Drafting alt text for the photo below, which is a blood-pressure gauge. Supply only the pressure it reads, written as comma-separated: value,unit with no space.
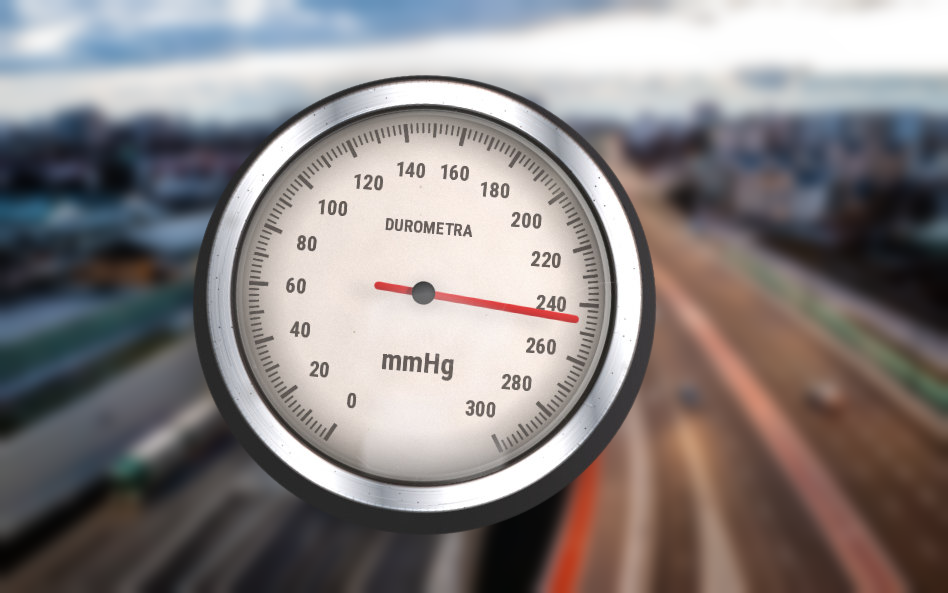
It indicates 246,mmHg
